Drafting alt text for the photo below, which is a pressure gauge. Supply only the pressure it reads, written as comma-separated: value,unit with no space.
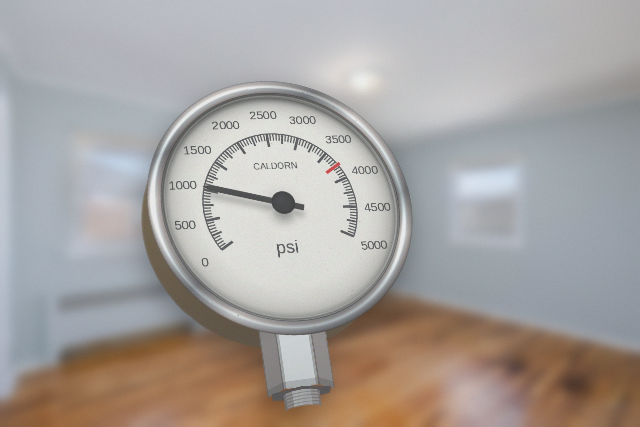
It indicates 1000,psi
